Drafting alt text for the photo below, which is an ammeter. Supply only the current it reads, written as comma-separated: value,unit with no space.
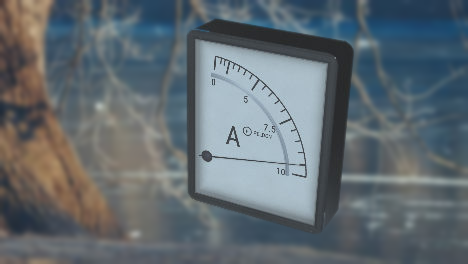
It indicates 9.5,A
